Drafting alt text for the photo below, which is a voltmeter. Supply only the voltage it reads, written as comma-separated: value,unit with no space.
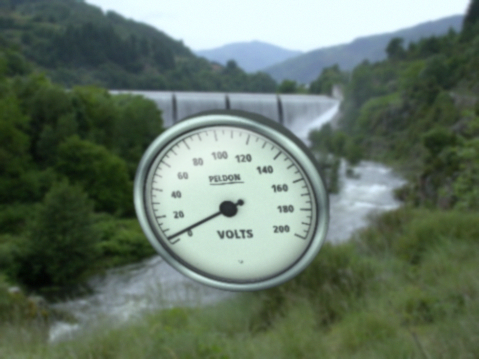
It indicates 5,V
